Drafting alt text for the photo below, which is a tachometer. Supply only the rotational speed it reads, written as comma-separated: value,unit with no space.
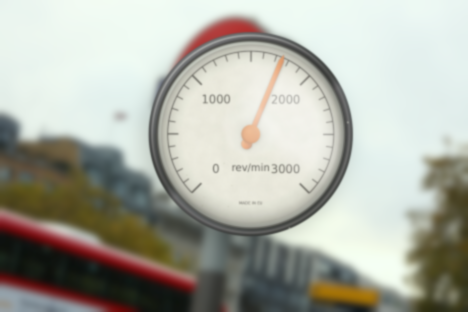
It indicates 1750,rpm
